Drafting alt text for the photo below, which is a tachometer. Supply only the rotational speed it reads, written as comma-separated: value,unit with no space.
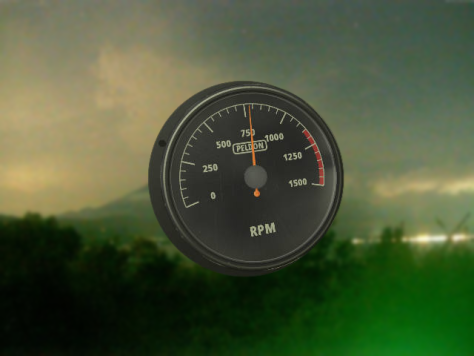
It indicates 775,rpm
